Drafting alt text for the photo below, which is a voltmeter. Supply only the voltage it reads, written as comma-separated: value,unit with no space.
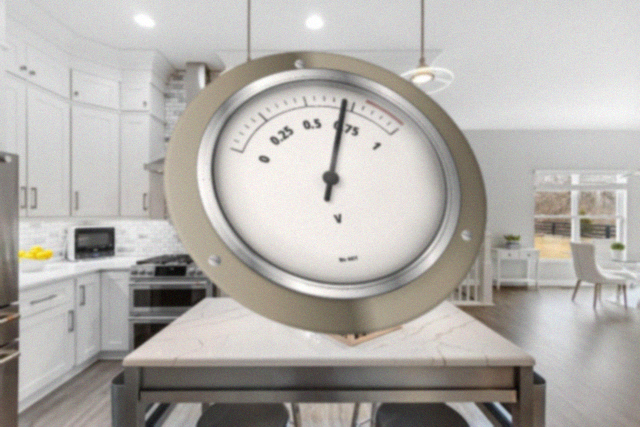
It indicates 0.7,V
